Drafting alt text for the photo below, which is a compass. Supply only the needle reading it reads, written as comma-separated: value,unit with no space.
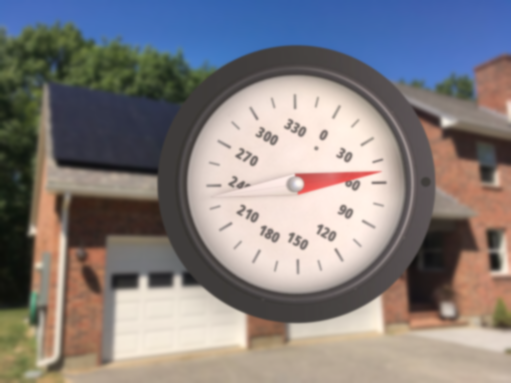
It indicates 52.5,°
